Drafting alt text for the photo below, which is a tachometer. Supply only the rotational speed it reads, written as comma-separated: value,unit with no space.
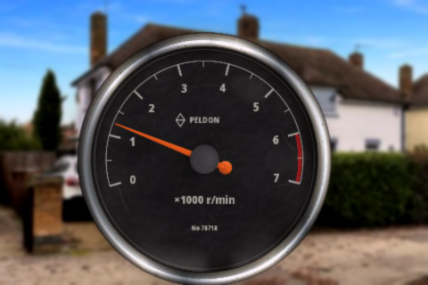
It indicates 1250,rpm
